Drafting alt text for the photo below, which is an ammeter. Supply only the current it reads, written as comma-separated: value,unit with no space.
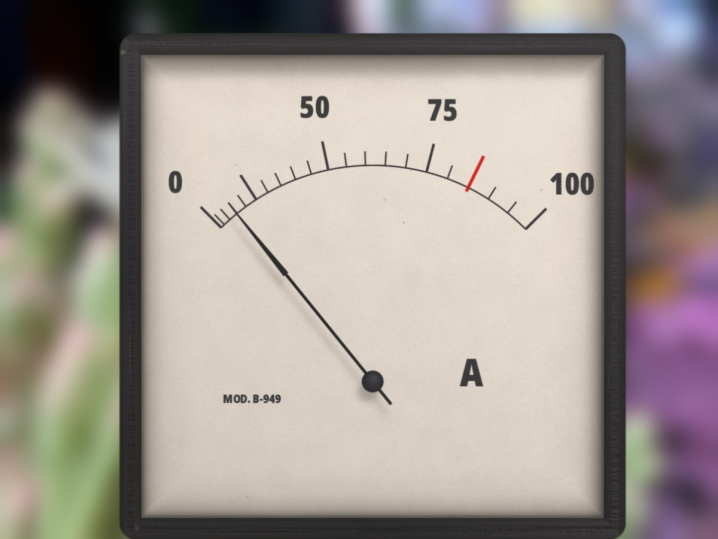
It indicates 15,A
